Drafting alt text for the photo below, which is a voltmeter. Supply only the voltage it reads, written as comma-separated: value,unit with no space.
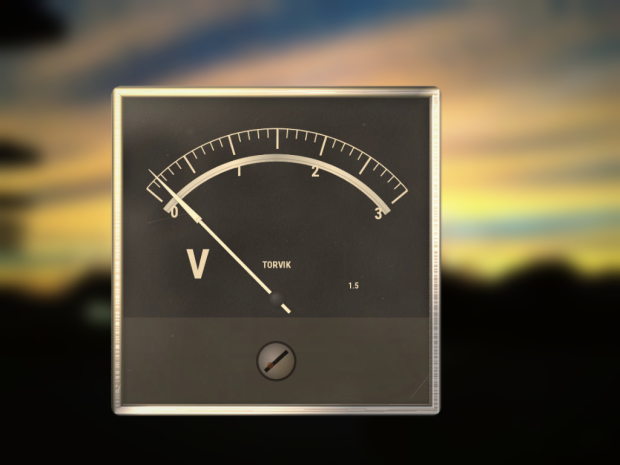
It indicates 0.15,V
